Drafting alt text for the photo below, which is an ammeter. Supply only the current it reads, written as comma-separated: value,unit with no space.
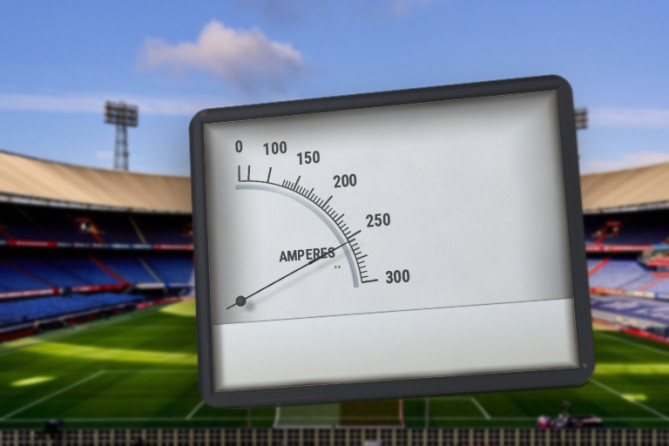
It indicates 255,A
